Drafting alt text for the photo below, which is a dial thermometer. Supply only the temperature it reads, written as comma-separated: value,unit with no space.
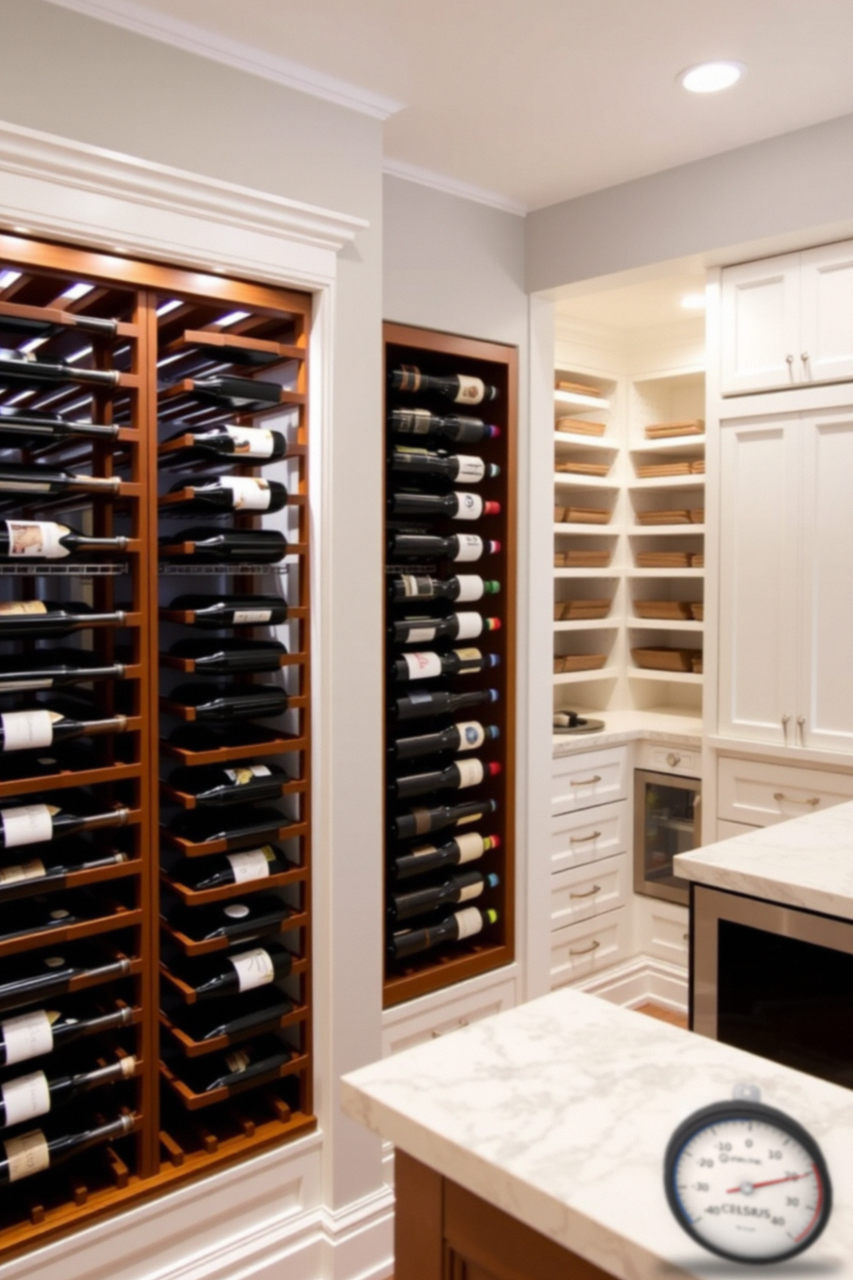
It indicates 20,°C
